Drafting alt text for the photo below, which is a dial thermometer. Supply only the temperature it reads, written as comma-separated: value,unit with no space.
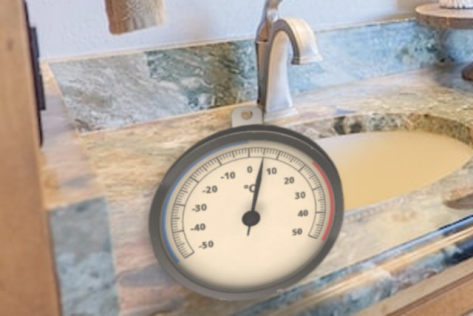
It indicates 5,°C
